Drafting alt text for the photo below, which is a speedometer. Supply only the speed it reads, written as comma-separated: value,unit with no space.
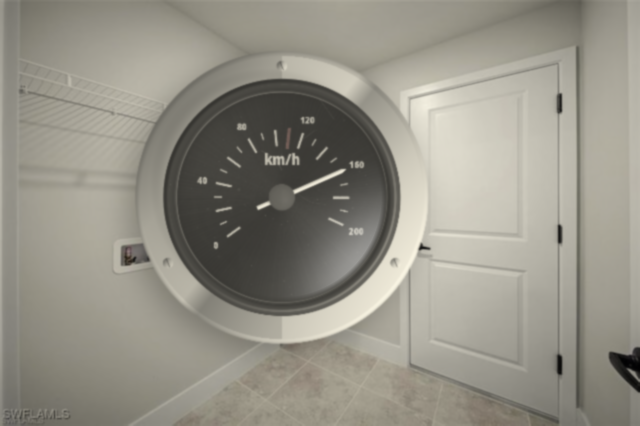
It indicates 160,km/h
